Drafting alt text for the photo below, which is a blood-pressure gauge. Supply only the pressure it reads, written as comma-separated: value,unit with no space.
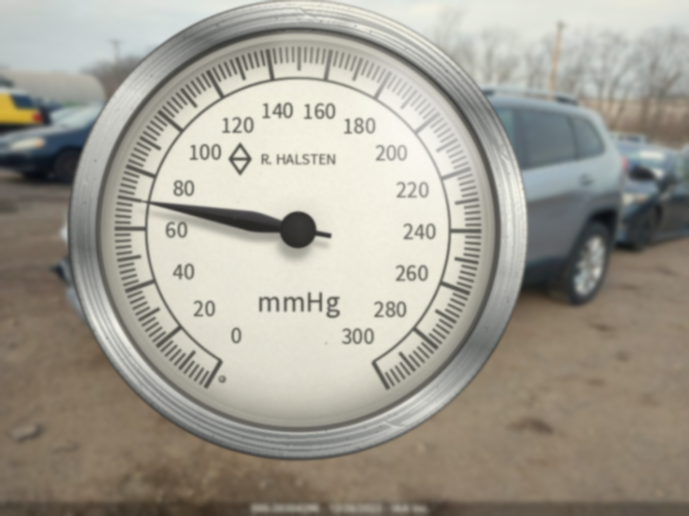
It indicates 70,mmHg
